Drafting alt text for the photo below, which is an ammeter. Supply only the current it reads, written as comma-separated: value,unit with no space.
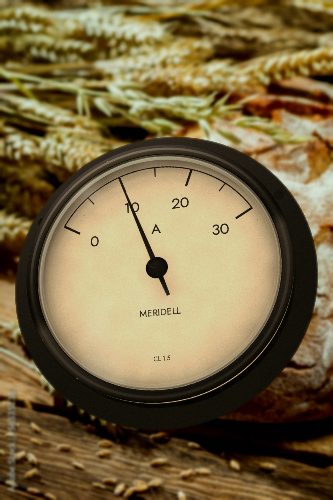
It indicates 10,A
